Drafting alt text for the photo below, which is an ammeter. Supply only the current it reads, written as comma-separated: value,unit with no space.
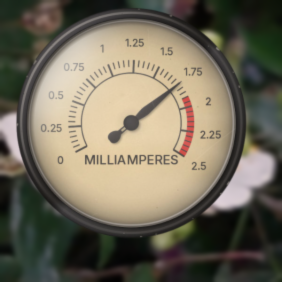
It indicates 1.75,mA
